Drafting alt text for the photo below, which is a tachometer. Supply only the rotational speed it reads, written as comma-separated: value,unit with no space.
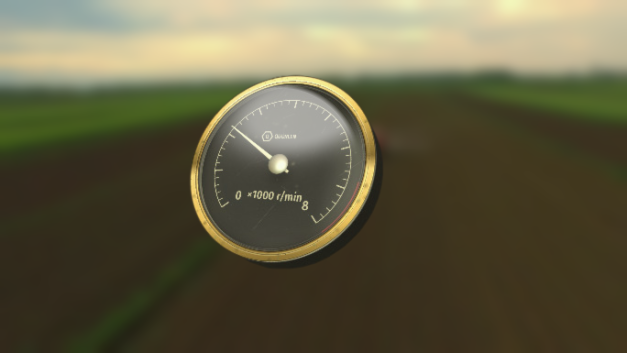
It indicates 2200,rpm
